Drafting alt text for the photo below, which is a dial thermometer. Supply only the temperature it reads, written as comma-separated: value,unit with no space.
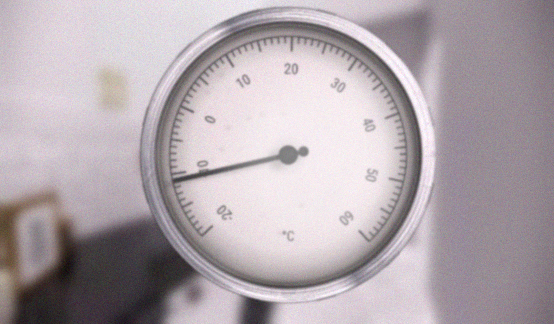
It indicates -11,°C
